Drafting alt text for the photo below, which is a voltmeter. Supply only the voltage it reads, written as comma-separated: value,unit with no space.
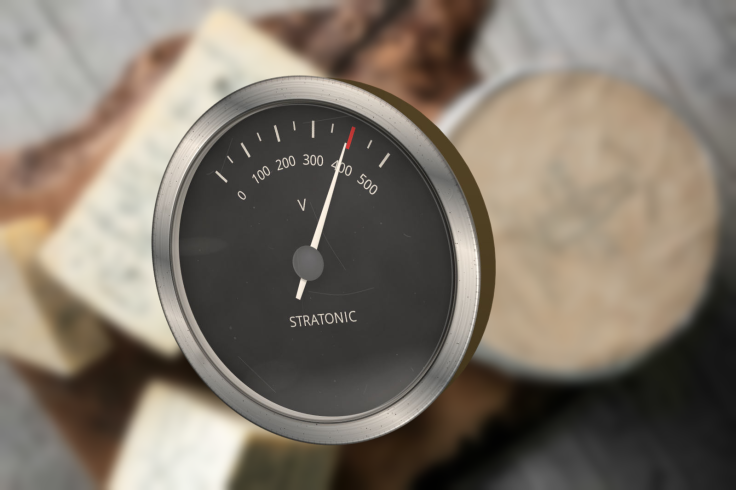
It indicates 400,V
